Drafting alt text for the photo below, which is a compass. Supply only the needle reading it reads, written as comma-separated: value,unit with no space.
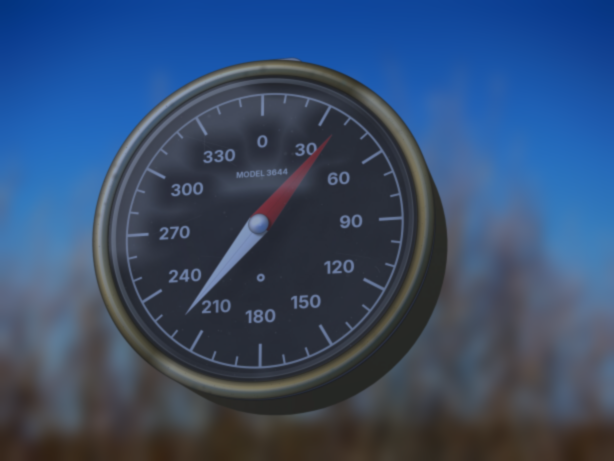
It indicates 40,°
